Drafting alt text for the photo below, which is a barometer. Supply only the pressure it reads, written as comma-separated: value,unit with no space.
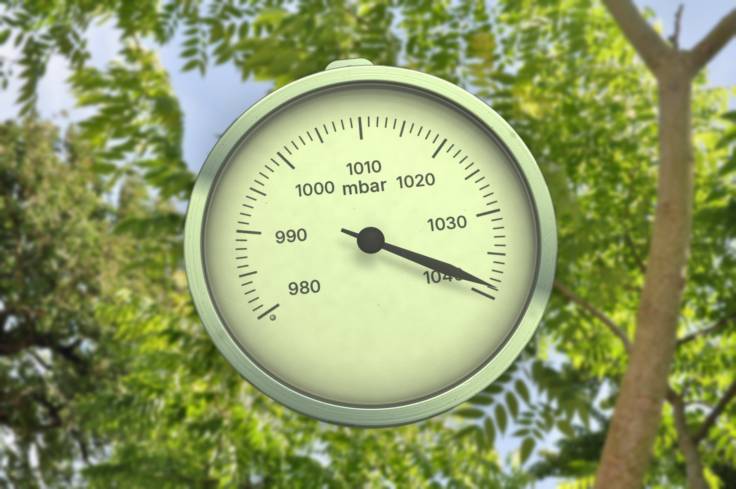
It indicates 1039,mbar
